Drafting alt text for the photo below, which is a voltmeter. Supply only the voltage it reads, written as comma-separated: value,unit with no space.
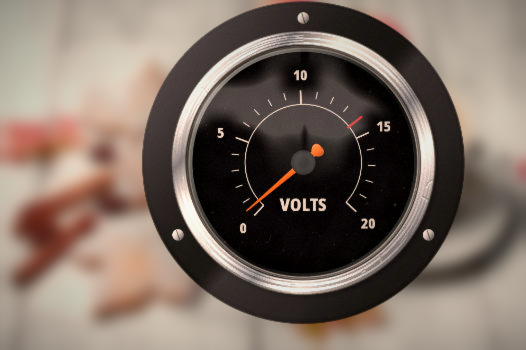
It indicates 0.5,V
